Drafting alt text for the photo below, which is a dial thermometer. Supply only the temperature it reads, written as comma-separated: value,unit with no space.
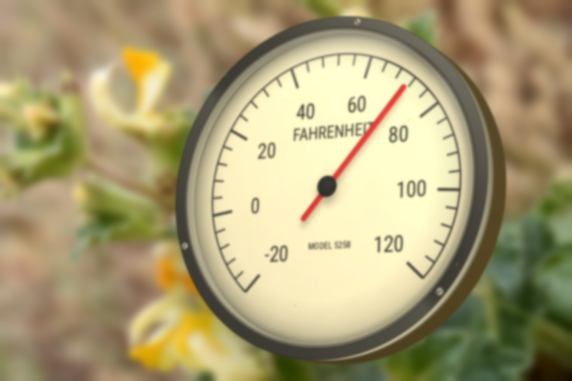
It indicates 72,°F
